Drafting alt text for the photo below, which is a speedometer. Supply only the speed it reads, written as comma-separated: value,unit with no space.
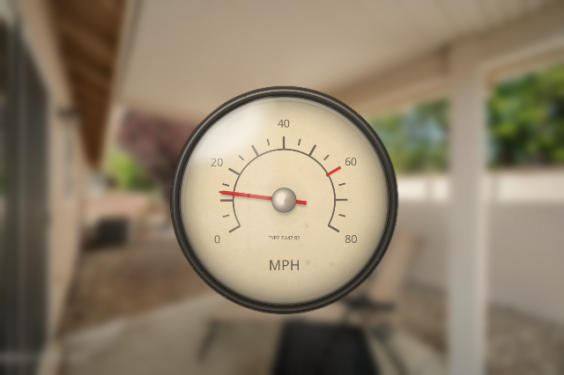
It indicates 12.5,mph
